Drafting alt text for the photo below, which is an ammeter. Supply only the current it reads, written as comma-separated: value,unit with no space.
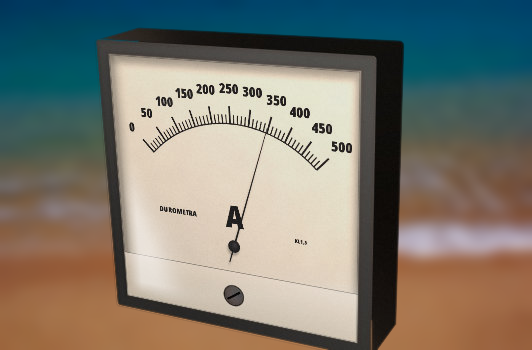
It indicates 350,A
